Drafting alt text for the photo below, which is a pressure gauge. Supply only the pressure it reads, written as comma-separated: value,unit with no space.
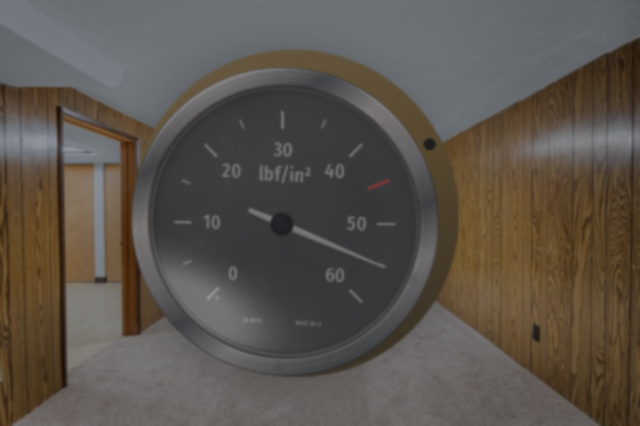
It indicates 55,psi
